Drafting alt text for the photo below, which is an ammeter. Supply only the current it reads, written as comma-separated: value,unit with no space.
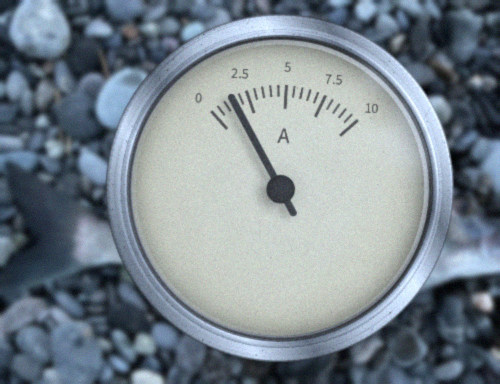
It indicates 1.5,A
